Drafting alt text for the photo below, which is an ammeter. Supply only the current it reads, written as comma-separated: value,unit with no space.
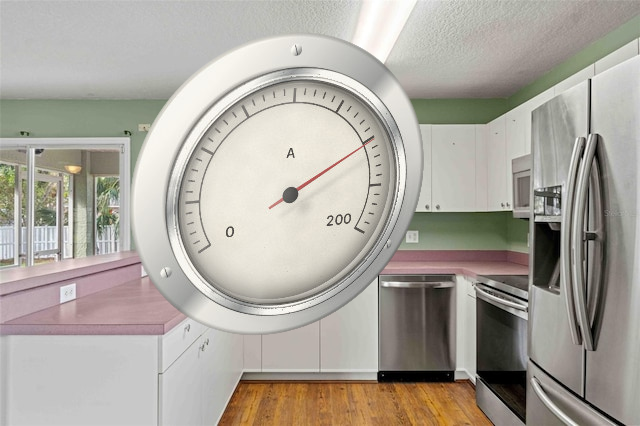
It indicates 150,A
